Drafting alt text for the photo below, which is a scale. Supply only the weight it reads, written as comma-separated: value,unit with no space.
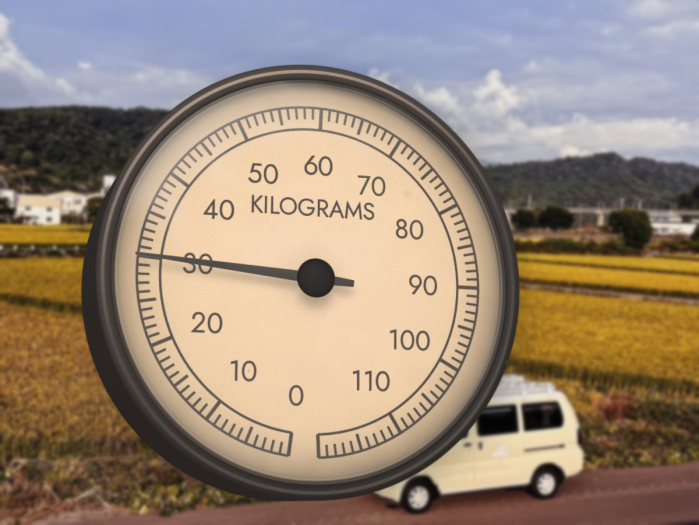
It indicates 30,kg
